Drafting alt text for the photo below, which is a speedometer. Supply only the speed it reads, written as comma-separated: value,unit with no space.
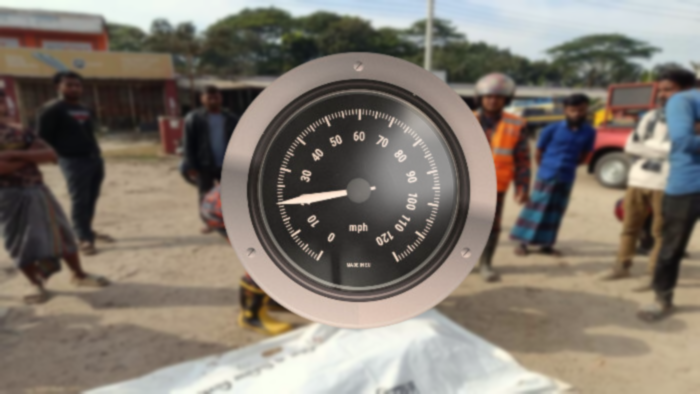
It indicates 20,mph
